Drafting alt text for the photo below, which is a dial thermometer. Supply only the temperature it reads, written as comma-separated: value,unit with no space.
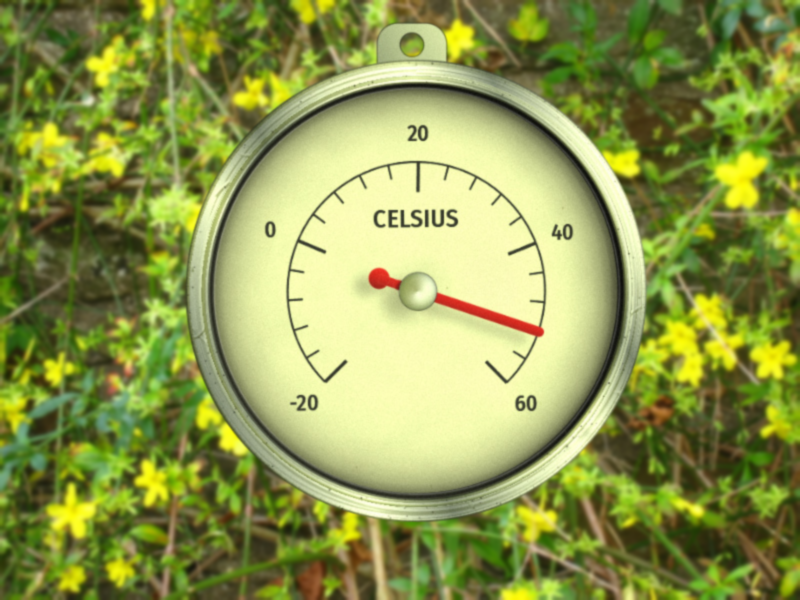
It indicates 52,°C
